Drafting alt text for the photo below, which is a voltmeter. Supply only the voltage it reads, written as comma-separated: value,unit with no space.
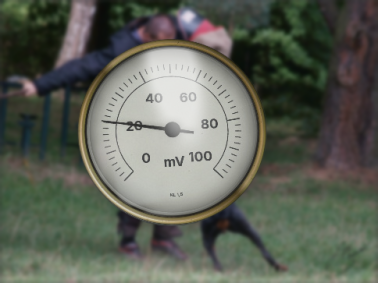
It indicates 20,mV
